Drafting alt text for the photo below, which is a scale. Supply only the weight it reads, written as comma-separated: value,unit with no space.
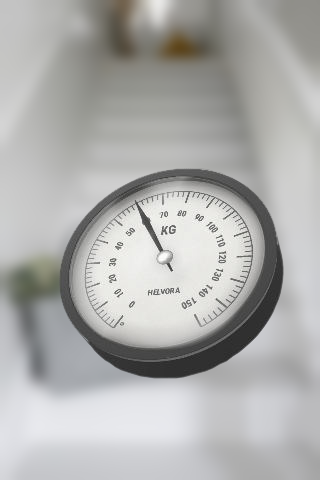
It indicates 60,kg
